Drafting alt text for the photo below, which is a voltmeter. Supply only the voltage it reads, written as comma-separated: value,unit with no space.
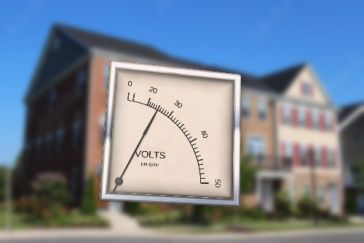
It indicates 25,V
